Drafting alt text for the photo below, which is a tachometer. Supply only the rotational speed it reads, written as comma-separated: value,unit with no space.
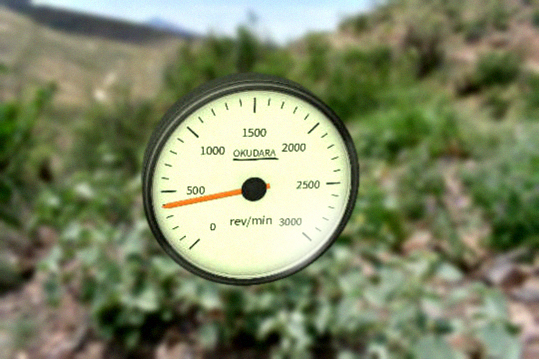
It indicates 400,rpm
